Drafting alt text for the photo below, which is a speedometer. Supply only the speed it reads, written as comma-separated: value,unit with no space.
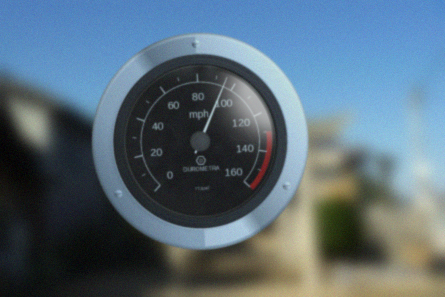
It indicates 95,mph
